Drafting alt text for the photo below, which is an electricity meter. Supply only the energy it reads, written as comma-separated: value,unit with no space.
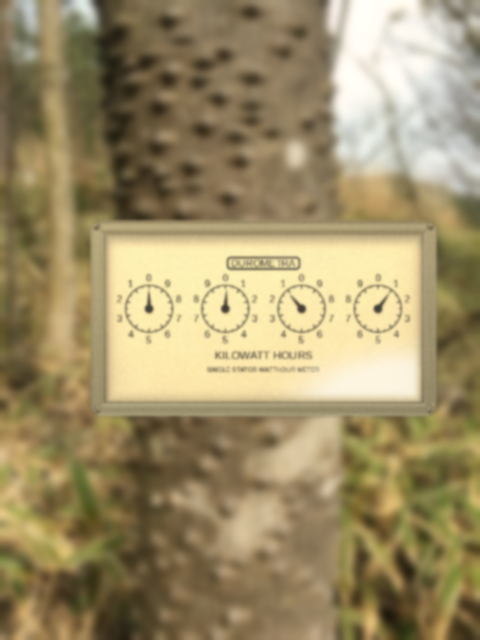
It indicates 11,kWh
